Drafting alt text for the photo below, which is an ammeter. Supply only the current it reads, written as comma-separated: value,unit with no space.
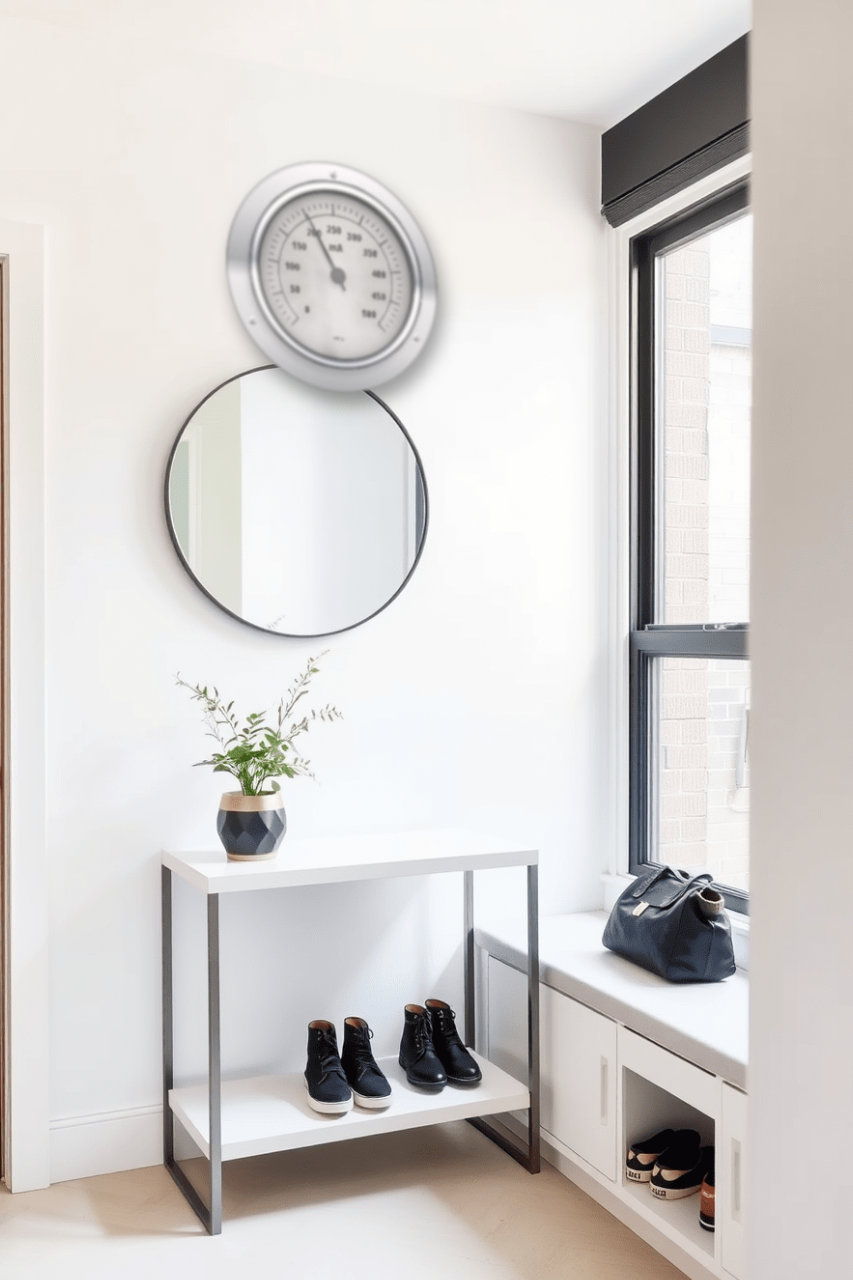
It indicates 200,mA
